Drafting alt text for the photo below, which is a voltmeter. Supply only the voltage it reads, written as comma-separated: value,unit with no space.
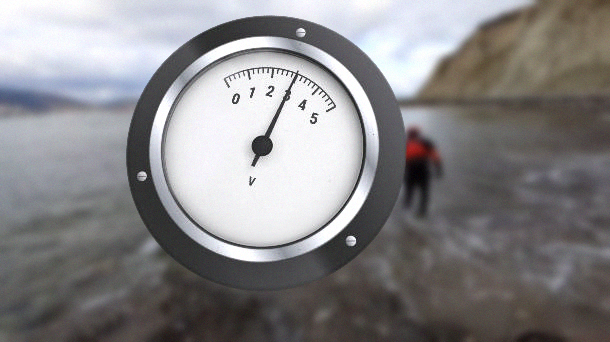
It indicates 3,V
